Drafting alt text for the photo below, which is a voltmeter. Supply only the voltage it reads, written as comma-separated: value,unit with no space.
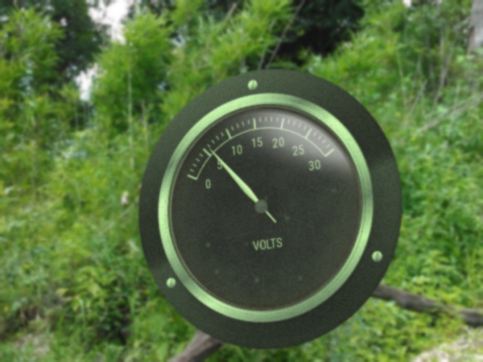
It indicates 6,V
